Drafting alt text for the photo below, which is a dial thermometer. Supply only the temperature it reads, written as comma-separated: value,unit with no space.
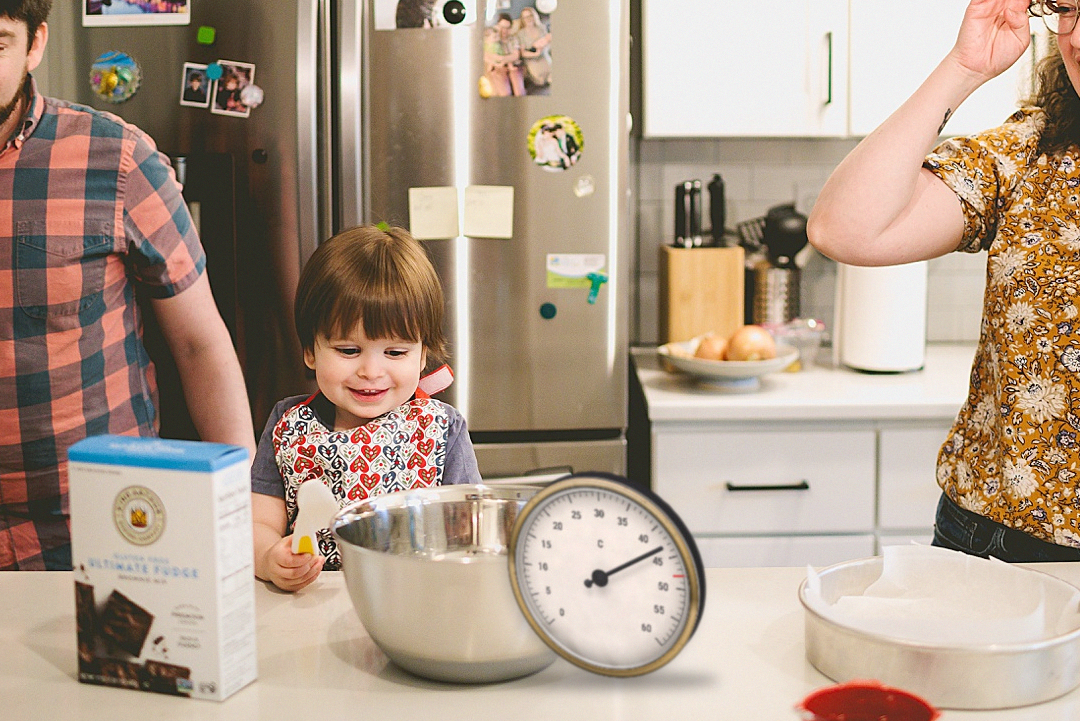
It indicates 43,°C
